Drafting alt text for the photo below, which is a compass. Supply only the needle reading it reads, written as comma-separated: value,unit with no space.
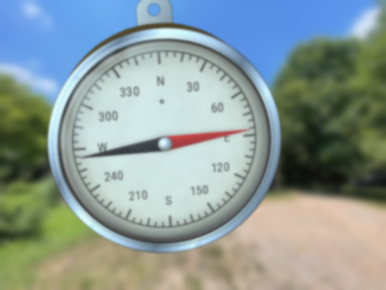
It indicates 85,°
